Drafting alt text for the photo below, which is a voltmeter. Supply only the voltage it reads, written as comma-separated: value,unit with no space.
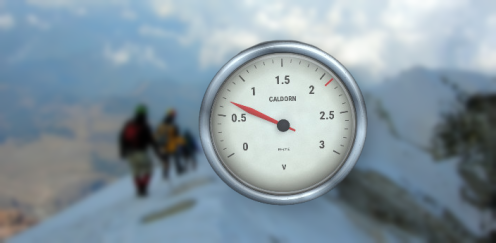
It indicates 0.7,V
